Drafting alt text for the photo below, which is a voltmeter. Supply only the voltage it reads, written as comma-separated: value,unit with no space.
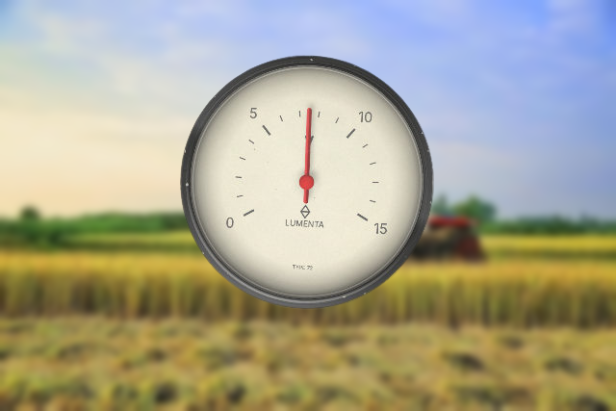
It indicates 7.5,V
